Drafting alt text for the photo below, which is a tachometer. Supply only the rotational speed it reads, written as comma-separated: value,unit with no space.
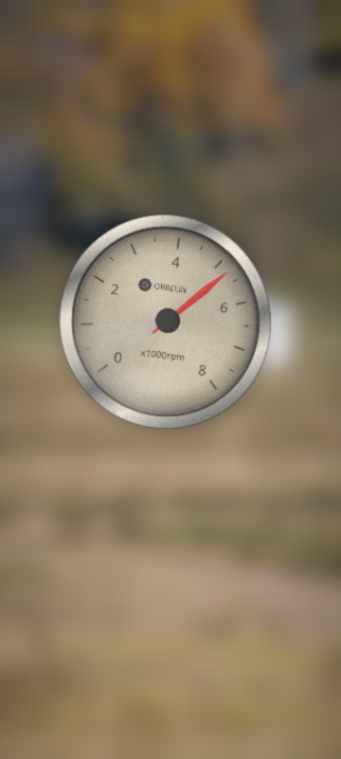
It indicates 5250,rpm
